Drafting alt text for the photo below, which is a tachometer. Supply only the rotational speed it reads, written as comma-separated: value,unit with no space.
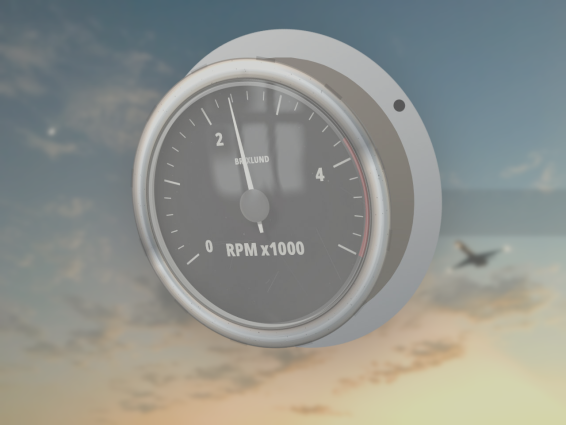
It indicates 2400,rpm
